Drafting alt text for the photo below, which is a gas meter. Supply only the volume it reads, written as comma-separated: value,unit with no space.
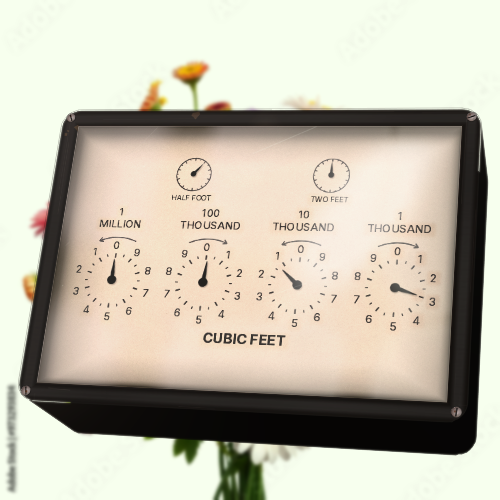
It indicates 1300,ft³
